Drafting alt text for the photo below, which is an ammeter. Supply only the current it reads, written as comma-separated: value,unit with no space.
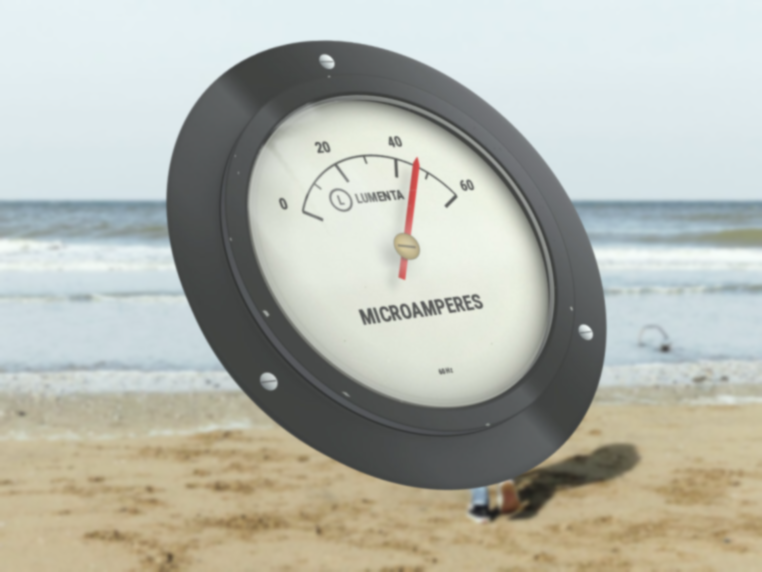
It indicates 45,µA
